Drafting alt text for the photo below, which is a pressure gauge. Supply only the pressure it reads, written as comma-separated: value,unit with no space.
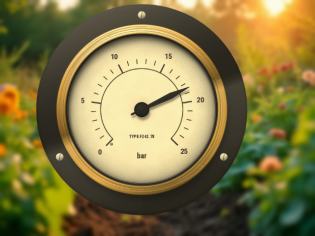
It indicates 18.5,bar
